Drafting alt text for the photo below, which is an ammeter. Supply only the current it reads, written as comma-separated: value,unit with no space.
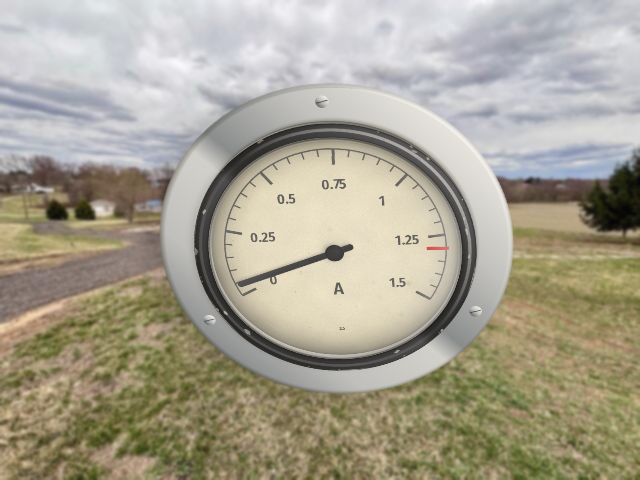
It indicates 0.05,A
